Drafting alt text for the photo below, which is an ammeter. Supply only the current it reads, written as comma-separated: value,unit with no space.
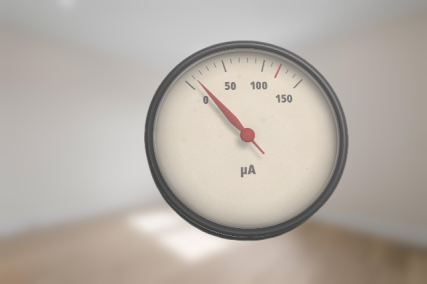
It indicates 10,µA
